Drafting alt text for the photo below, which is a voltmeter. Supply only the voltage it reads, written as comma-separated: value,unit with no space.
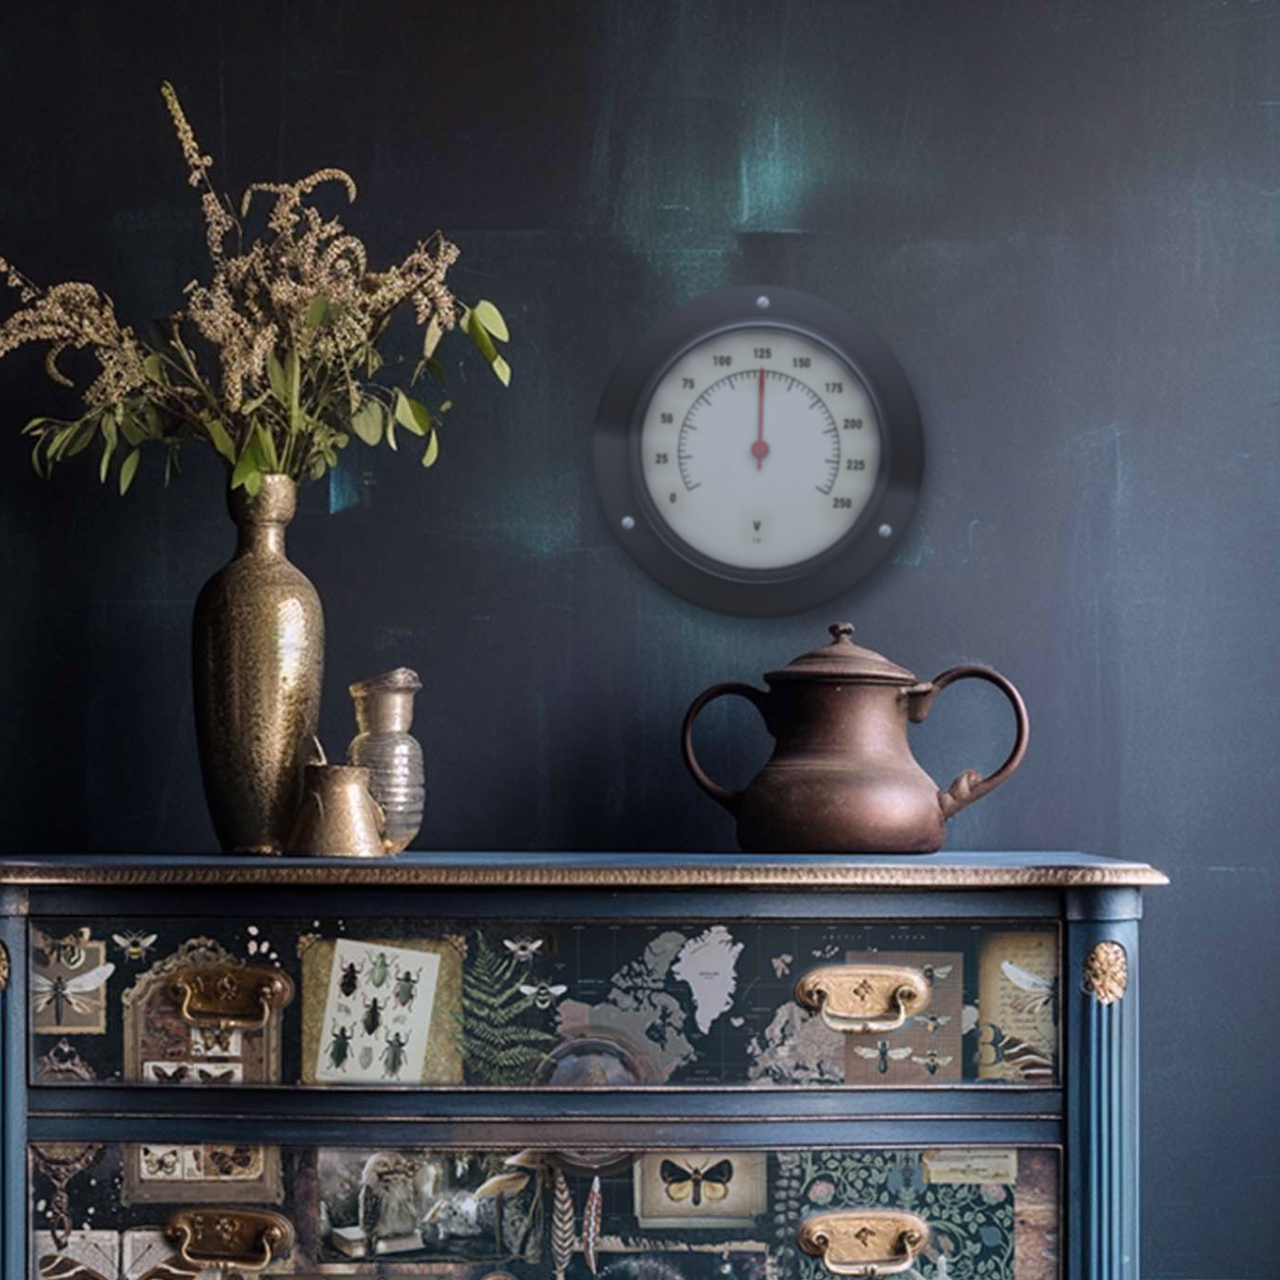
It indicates 125,V
